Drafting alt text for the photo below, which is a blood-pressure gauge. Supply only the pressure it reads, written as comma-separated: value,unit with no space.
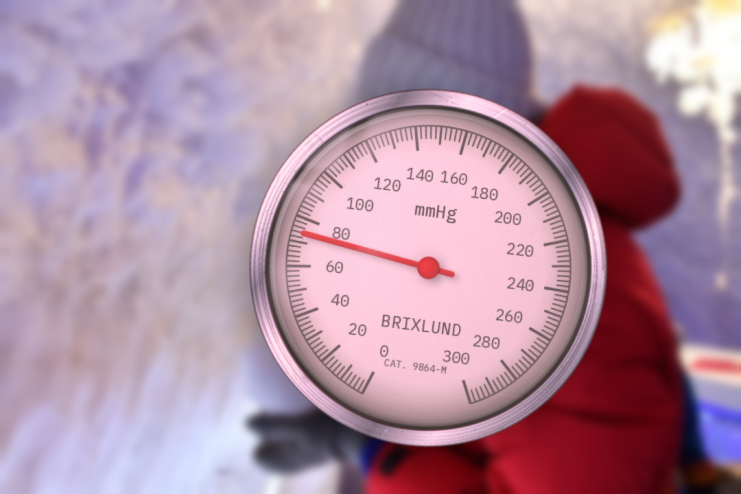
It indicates 74,mmHg
